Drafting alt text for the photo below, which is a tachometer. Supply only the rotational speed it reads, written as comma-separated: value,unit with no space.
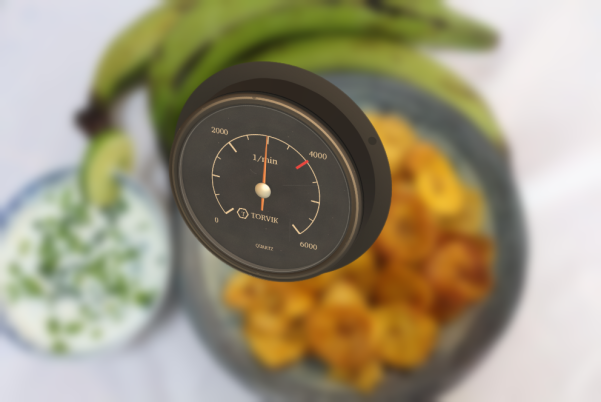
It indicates 3000,rpm
